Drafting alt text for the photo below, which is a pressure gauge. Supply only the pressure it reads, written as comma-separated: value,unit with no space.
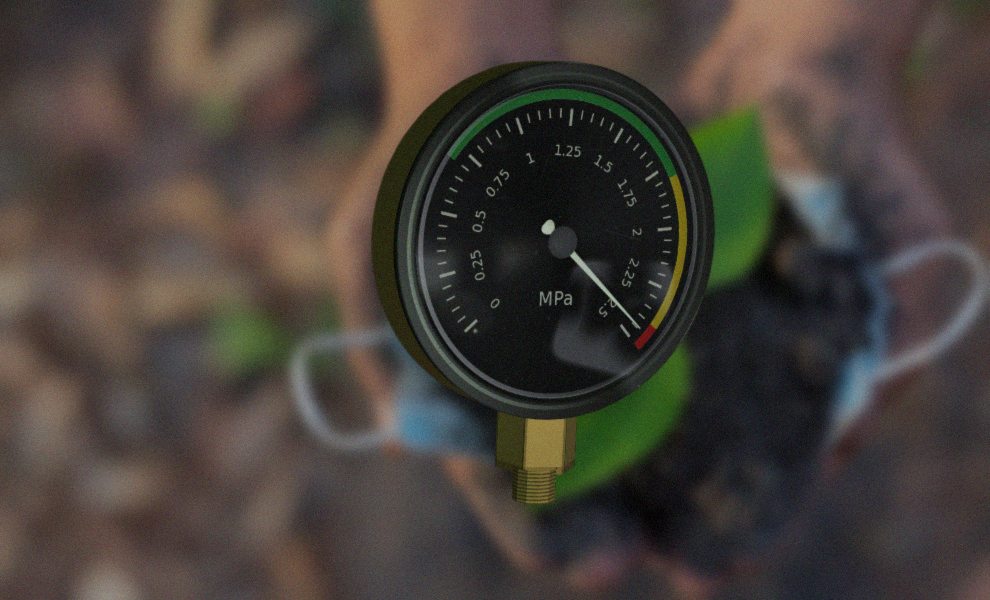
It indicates 2.45,MPa
